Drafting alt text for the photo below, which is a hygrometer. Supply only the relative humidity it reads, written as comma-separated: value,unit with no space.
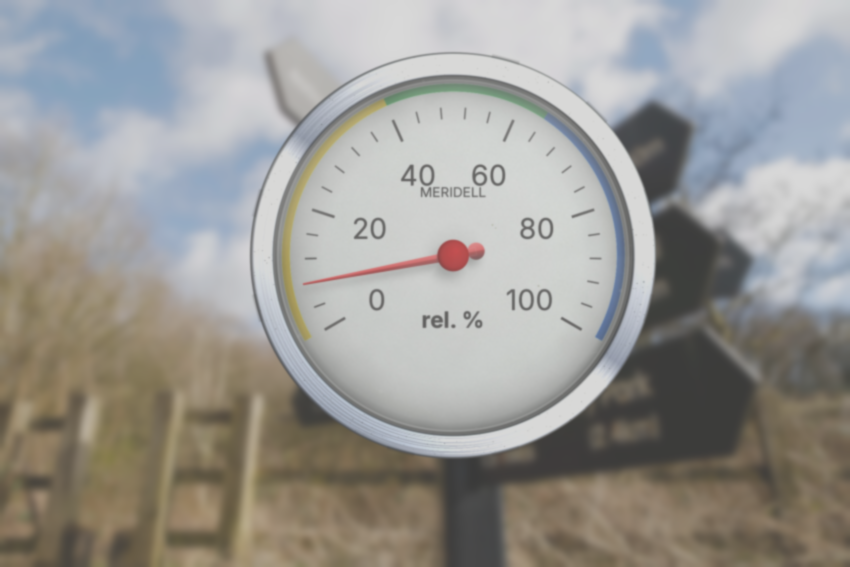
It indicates 8,%
